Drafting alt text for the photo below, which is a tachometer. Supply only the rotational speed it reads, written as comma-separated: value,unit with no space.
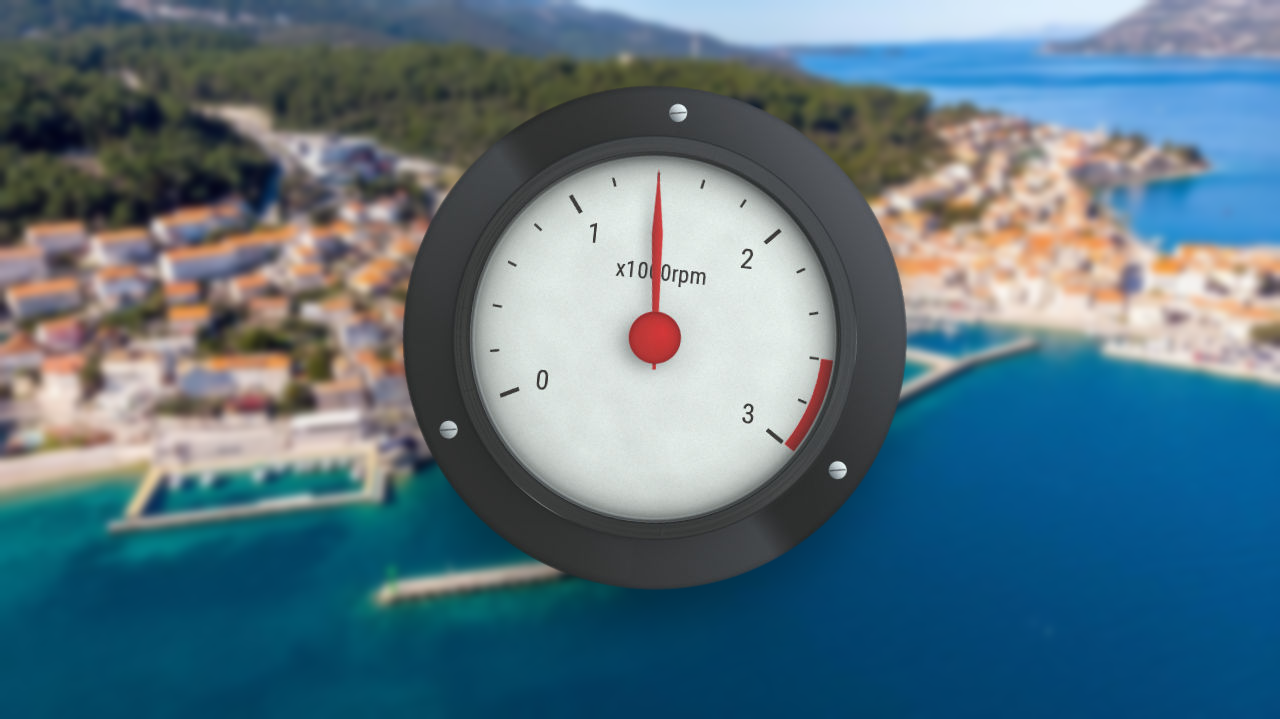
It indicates 1400,rpm
